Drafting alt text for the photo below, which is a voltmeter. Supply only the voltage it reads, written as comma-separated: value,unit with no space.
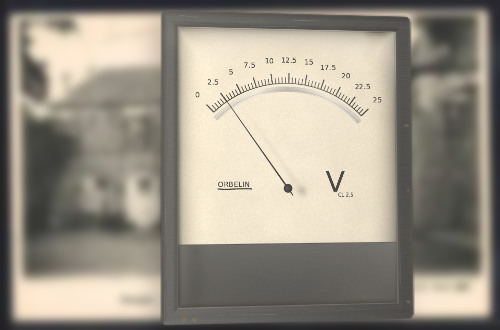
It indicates 2.5,V
